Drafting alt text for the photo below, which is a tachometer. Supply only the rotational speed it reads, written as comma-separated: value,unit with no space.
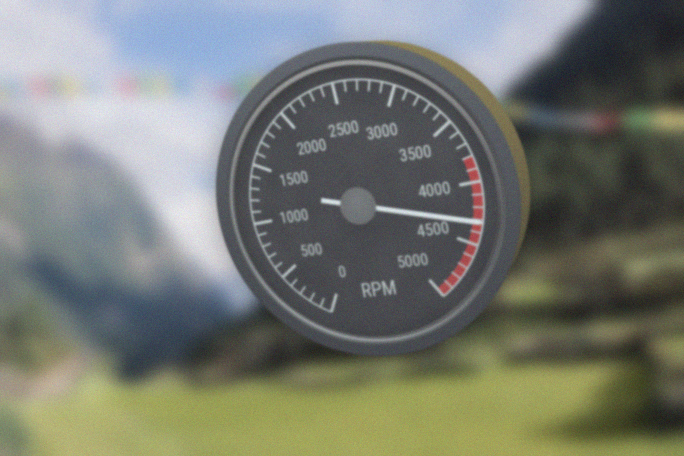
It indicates 4300,rpm
